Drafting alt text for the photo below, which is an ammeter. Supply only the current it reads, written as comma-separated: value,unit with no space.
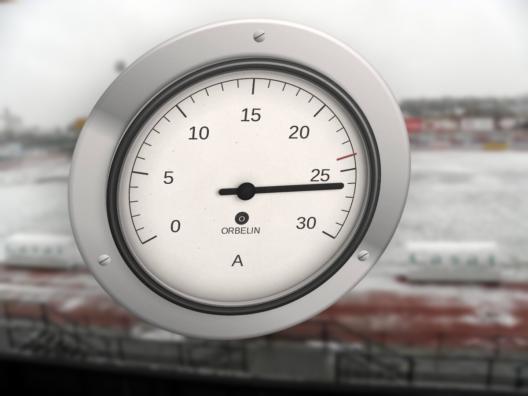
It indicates 26,A
